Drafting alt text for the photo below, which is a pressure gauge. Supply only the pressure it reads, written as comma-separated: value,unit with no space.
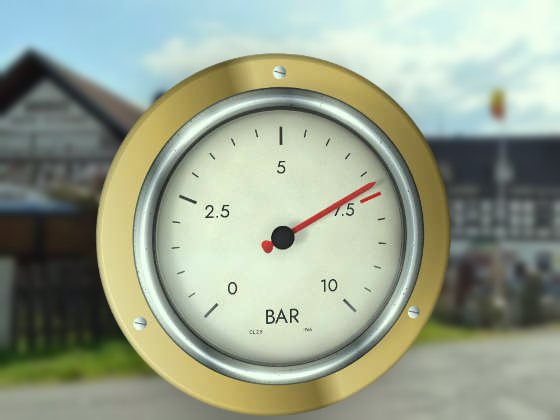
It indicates 7.25,bar
